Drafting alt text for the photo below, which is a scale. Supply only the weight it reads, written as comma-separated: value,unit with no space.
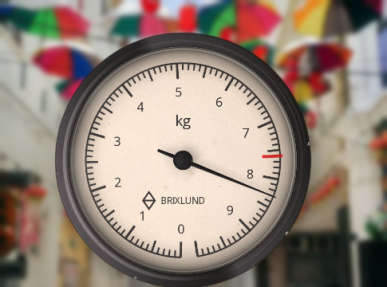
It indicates 8.3,kg
